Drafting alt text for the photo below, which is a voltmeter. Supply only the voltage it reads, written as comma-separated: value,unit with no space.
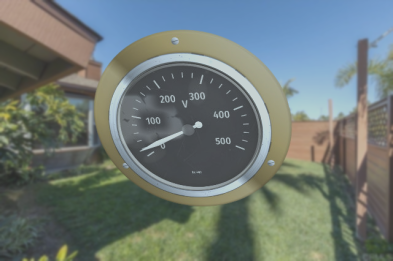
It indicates 20,V
